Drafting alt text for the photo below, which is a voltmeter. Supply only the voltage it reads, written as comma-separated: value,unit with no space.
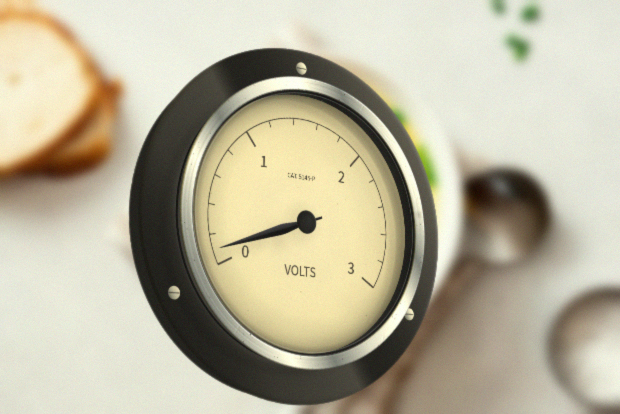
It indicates 0.1,V
